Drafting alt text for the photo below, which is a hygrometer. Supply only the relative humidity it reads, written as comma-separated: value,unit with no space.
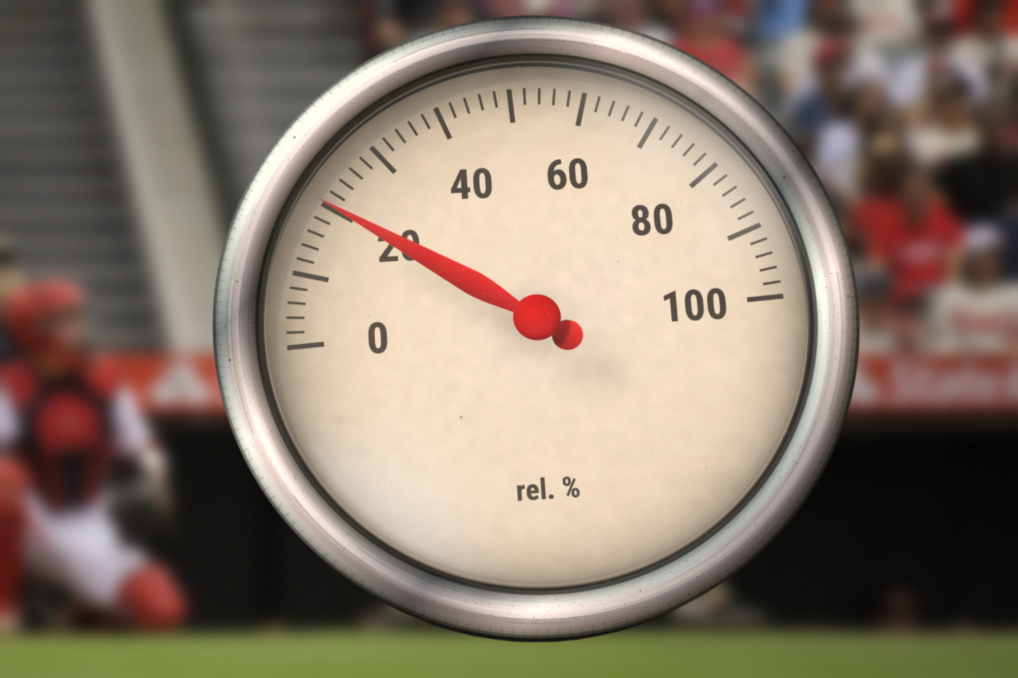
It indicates 20,%
